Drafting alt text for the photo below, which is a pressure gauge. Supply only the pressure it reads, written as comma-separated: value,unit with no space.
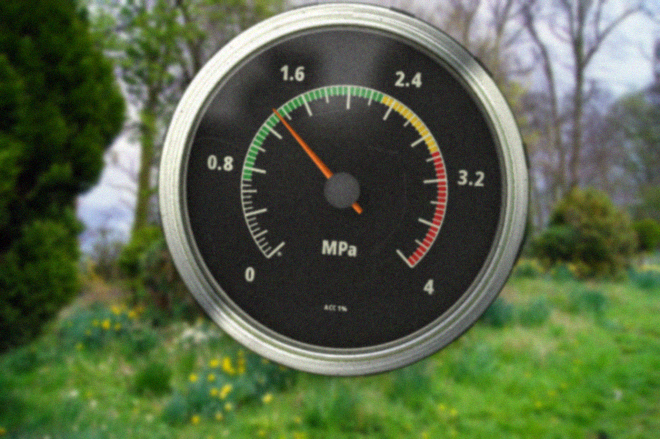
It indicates 1.35,MPa
